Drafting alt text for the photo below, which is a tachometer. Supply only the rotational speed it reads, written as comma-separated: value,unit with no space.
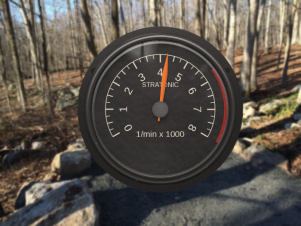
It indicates 4250,rpm
